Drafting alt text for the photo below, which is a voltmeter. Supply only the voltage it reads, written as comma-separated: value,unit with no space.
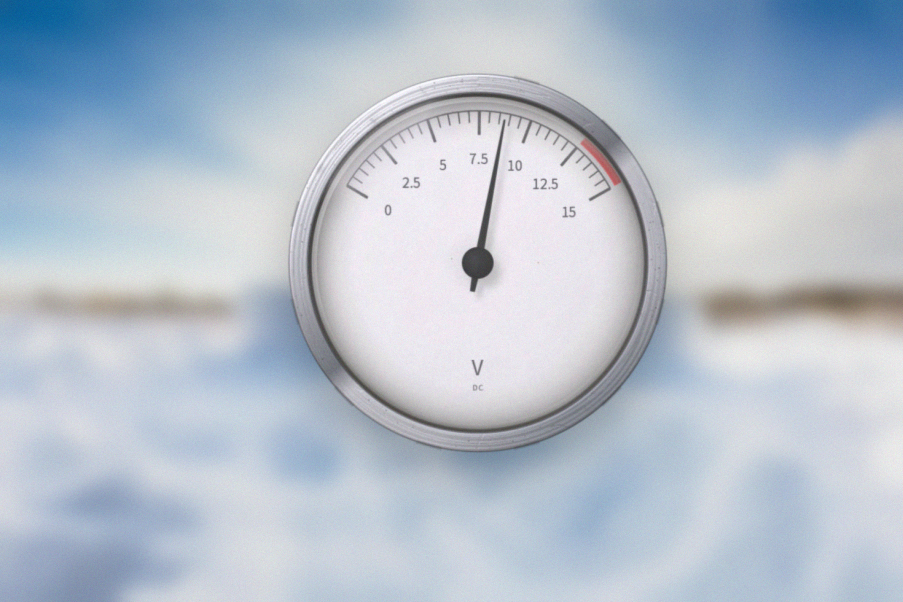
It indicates 8.75,V
